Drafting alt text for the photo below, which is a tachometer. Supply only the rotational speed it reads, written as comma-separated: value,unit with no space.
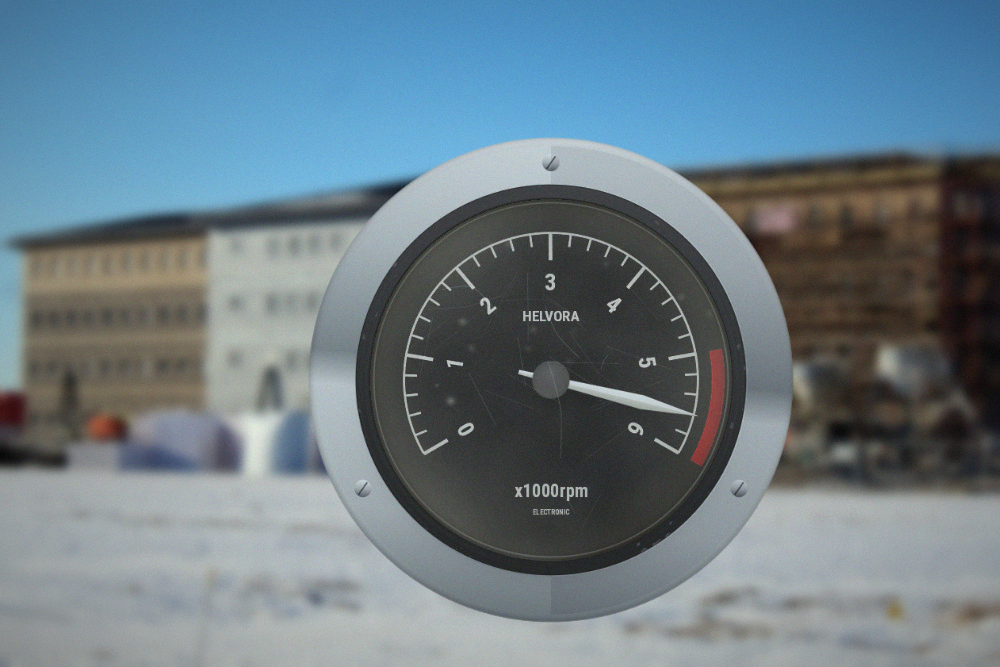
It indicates 5600,rpm
